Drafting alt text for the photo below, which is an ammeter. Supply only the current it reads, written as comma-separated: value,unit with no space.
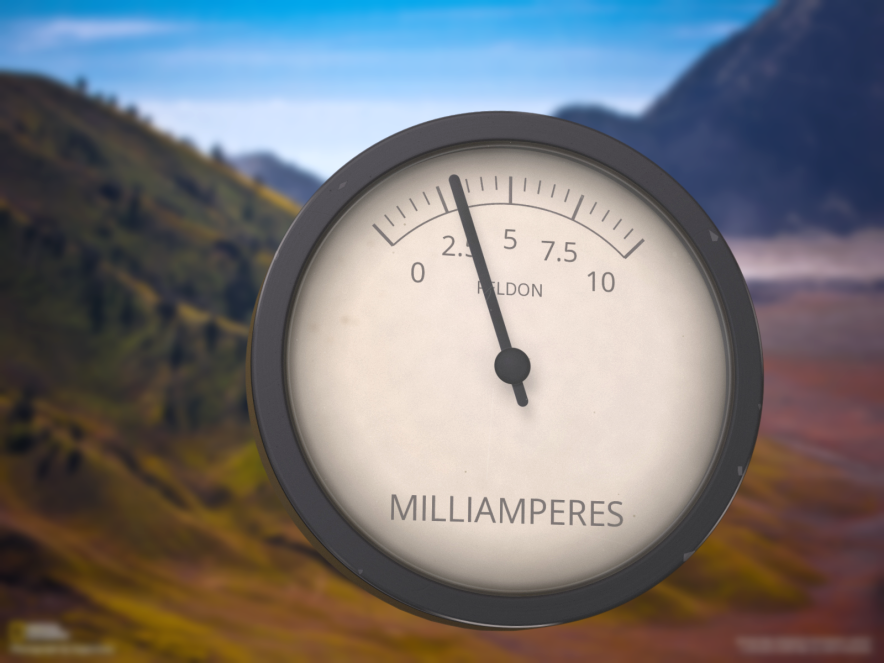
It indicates 3,mA
